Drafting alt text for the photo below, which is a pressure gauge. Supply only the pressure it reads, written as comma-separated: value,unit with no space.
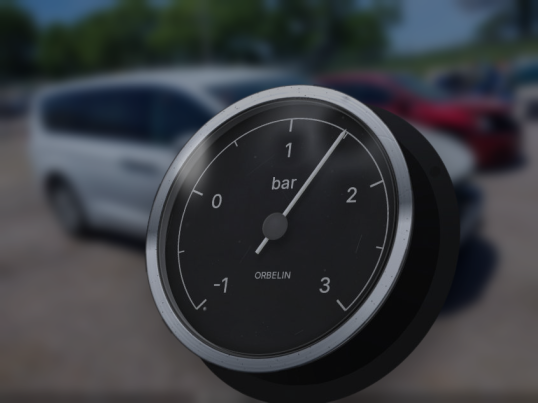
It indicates 1.5,bar
